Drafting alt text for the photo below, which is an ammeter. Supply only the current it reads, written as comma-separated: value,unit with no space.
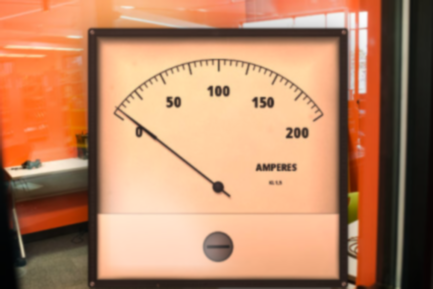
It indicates 5,A
